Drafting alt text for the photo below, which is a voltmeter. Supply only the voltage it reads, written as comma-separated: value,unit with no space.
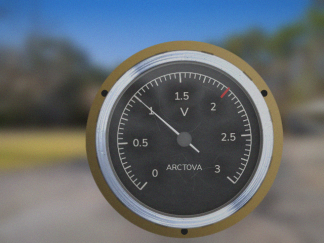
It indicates 1,V
